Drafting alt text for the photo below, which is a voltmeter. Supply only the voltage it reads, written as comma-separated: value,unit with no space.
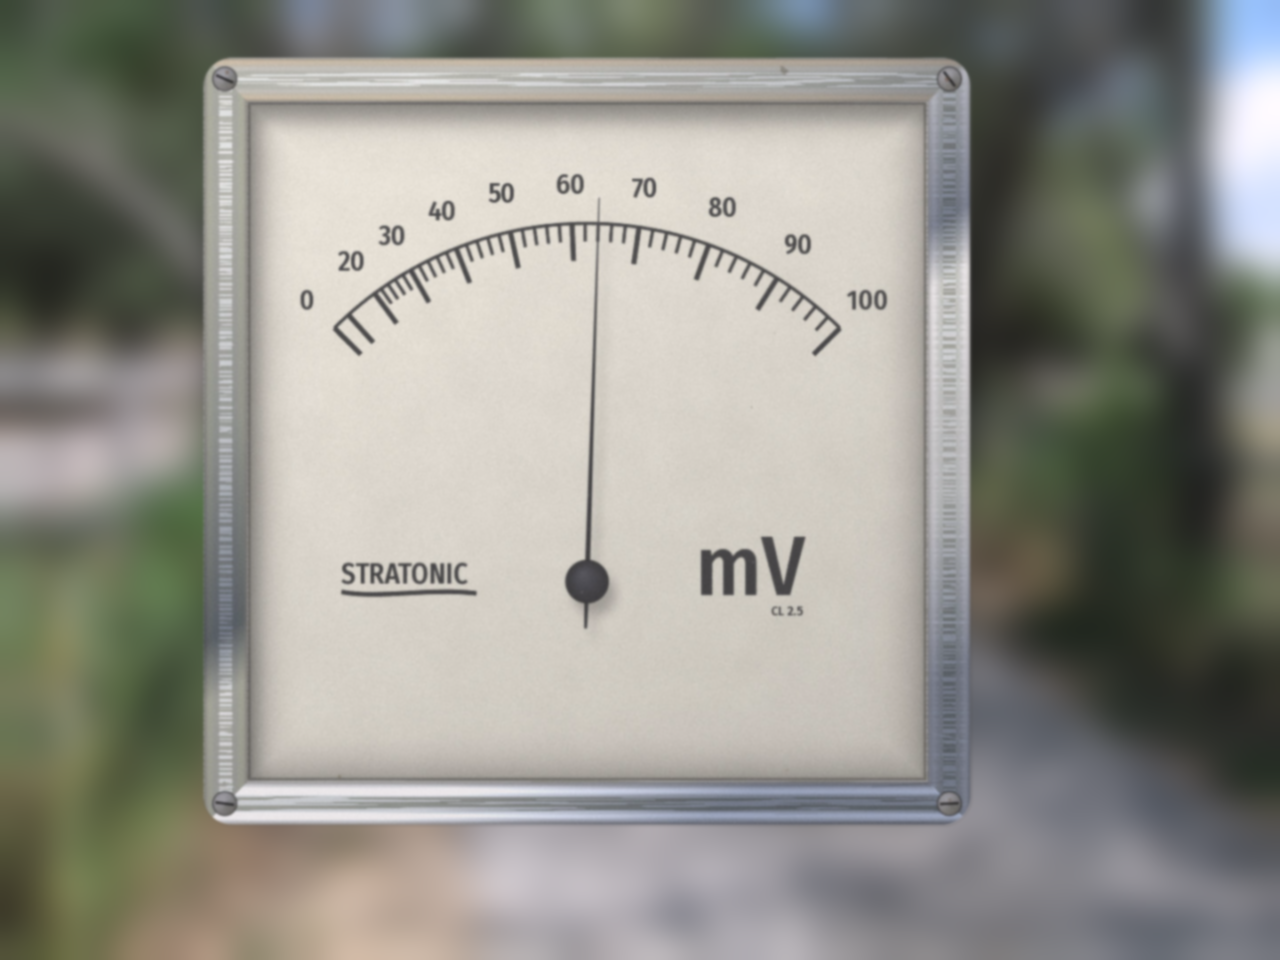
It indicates 64,mV
